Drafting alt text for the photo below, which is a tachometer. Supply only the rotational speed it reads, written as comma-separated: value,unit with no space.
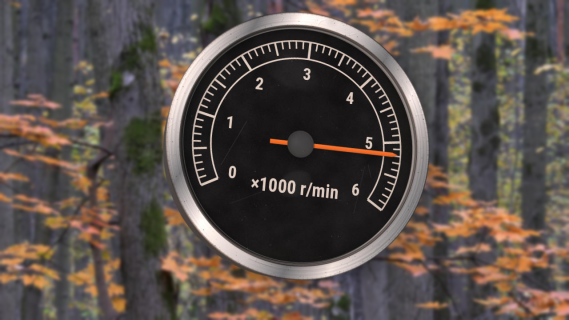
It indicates 5200,rpm
